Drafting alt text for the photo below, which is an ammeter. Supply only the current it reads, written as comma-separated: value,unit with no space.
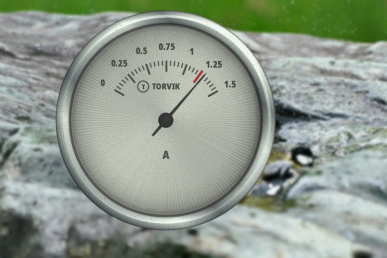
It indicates 1.25,A
